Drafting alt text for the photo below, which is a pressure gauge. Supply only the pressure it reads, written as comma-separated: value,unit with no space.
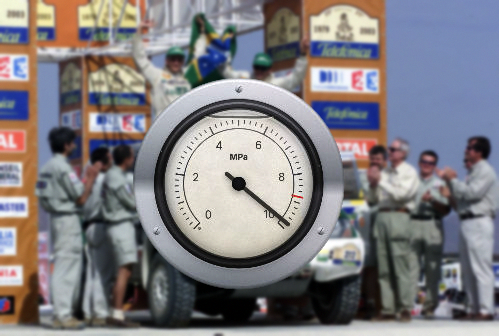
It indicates 9.8,MPa
